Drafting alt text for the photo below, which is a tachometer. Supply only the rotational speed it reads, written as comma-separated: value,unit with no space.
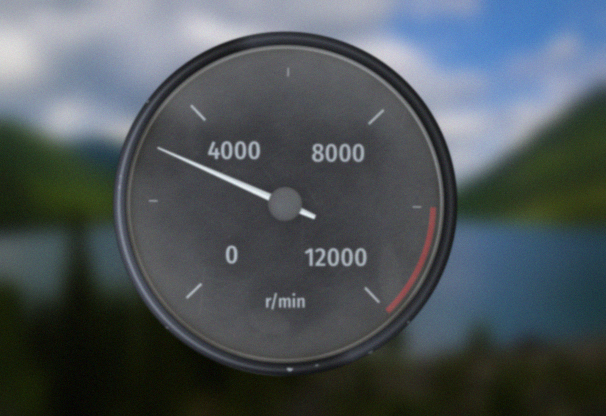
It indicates 3000,rpm
